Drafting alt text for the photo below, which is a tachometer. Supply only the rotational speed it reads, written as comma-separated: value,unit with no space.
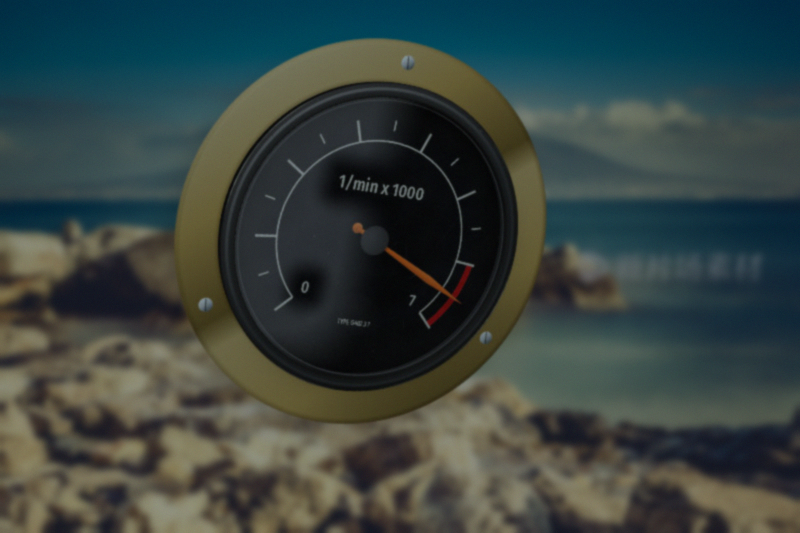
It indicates 6500,rpm
